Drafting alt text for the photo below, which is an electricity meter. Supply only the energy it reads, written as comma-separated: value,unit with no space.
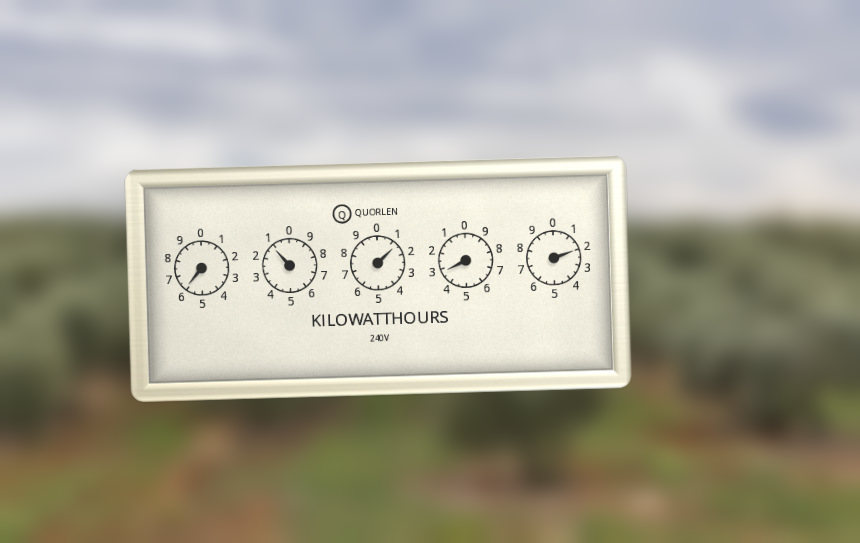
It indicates 61132,kWh
